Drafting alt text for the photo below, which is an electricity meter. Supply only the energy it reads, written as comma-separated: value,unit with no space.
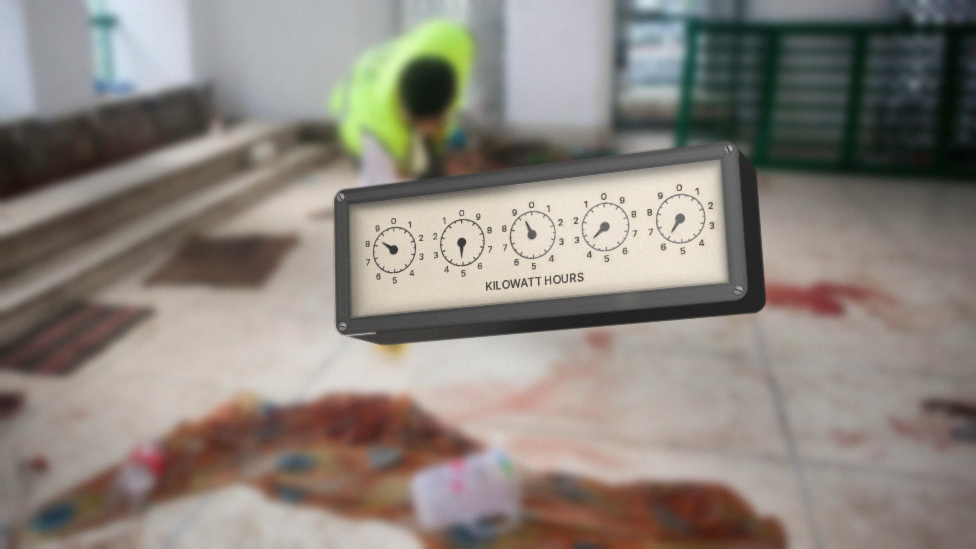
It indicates 84936,kWh
